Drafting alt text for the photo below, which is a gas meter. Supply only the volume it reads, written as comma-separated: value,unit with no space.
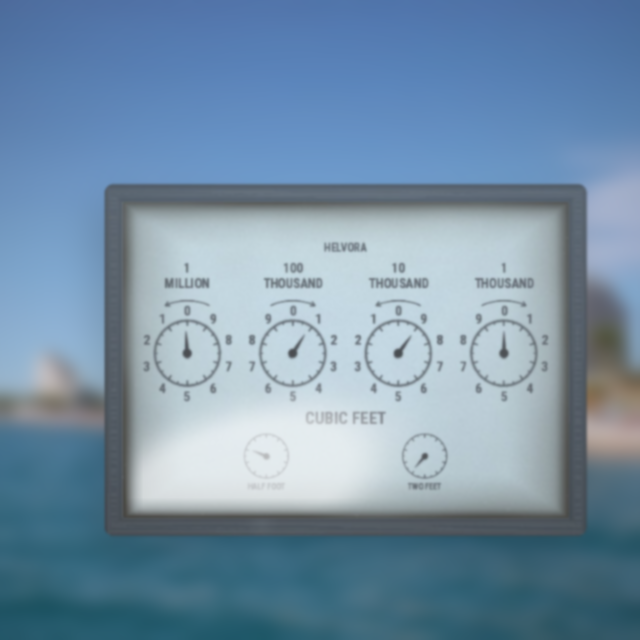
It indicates 9000,ft³
